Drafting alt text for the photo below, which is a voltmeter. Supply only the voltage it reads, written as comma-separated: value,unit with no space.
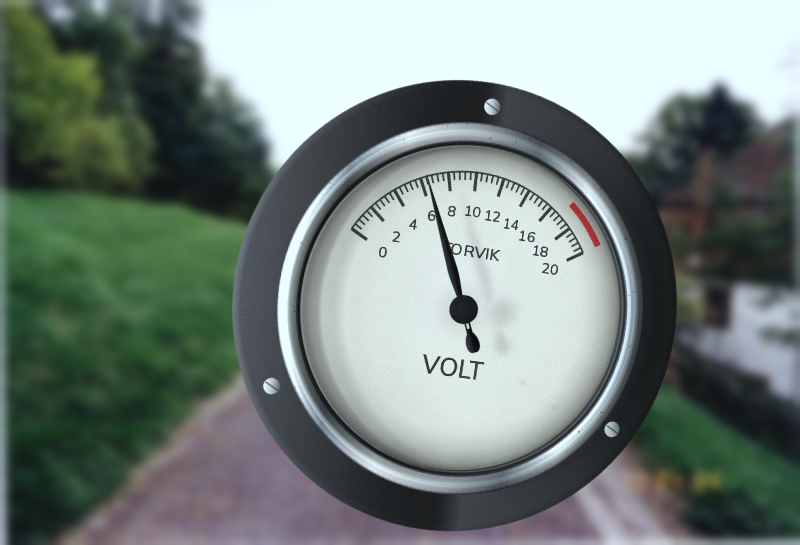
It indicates 6.4,V
